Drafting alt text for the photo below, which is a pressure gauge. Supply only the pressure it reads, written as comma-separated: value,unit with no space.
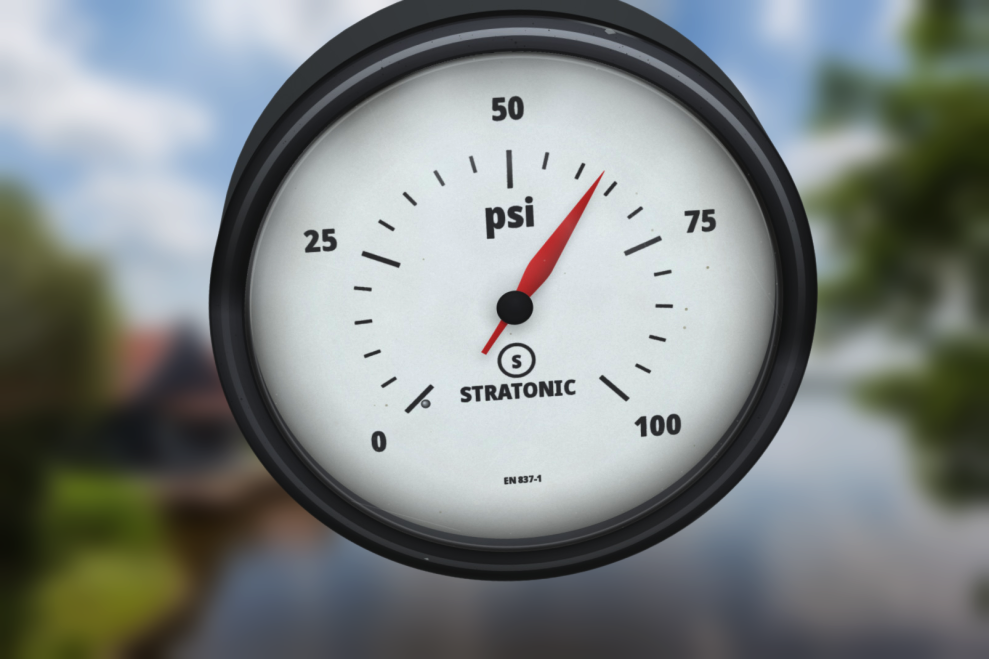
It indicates 62.5,psi
